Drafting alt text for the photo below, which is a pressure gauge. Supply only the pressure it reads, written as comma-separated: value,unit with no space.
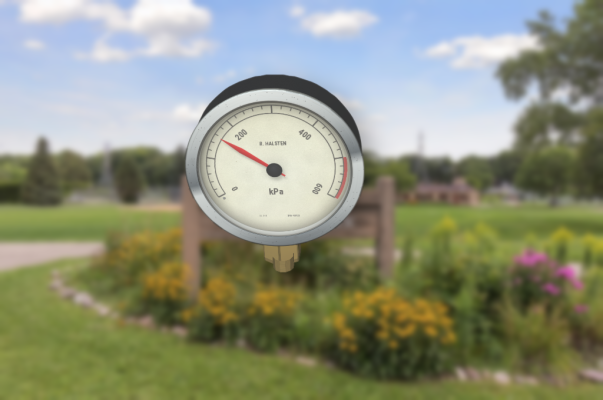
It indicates 160,kPa
